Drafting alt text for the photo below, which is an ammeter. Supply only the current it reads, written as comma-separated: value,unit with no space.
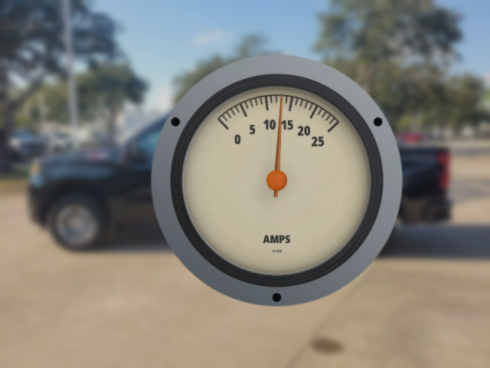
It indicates 13,A
